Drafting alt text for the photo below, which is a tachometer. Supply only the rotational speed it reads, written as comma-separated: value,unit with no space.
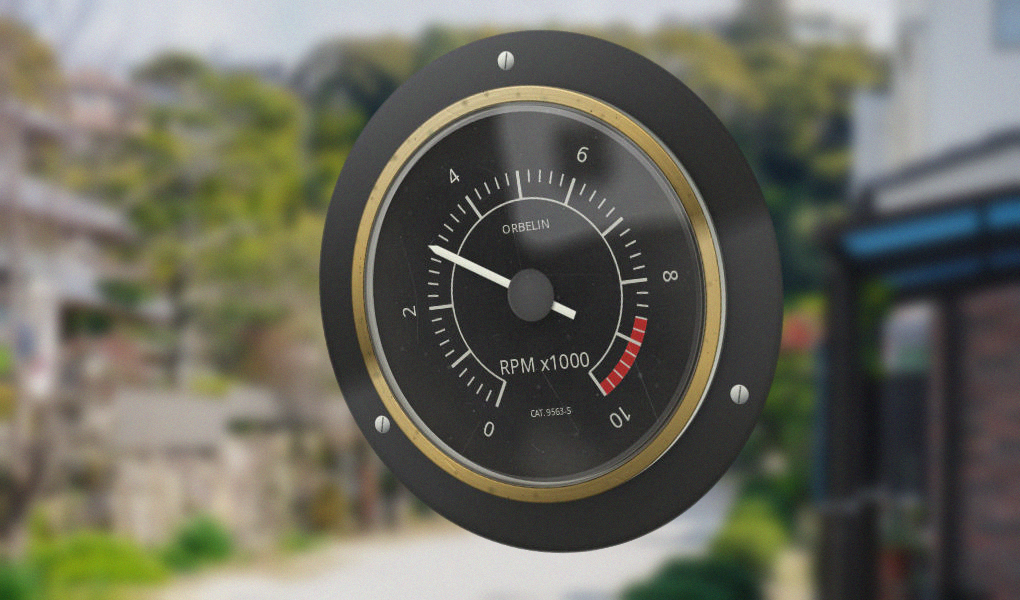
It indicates 3000,rpm
